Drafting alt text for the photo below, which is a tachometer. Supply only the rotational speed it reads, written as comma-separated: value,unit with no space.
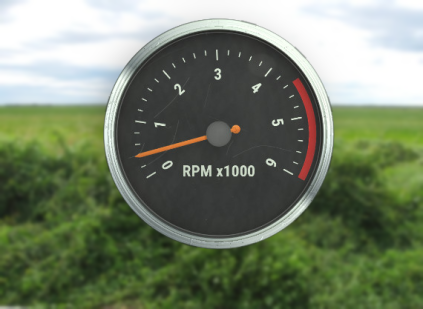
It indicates 400,rpm
